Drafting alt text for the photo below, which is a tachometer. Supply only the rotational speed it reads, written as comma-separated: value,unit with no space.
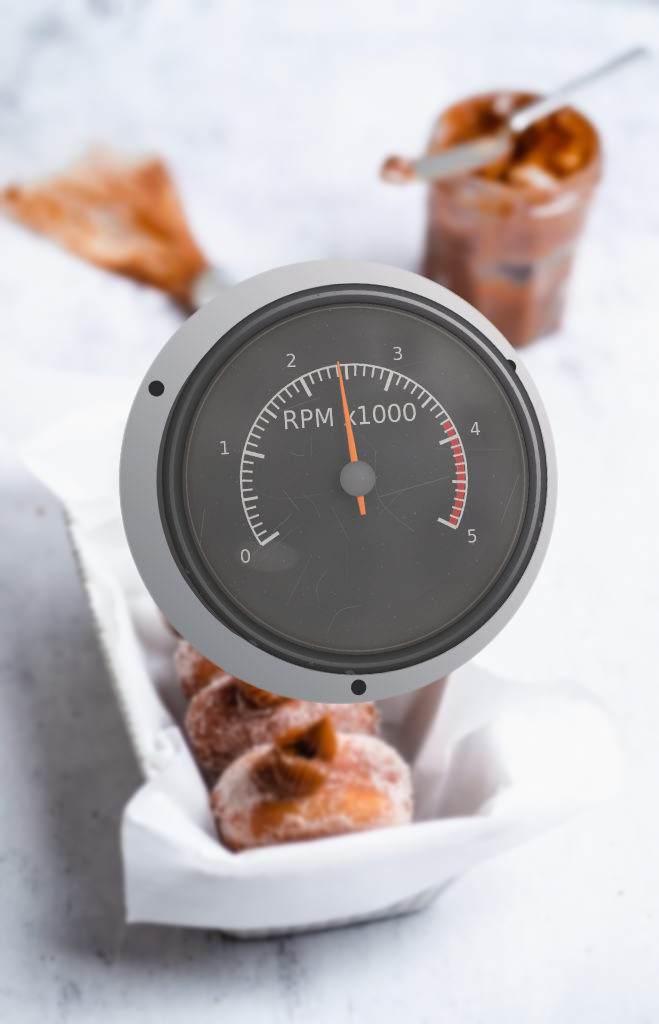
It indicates 2400,rpm
